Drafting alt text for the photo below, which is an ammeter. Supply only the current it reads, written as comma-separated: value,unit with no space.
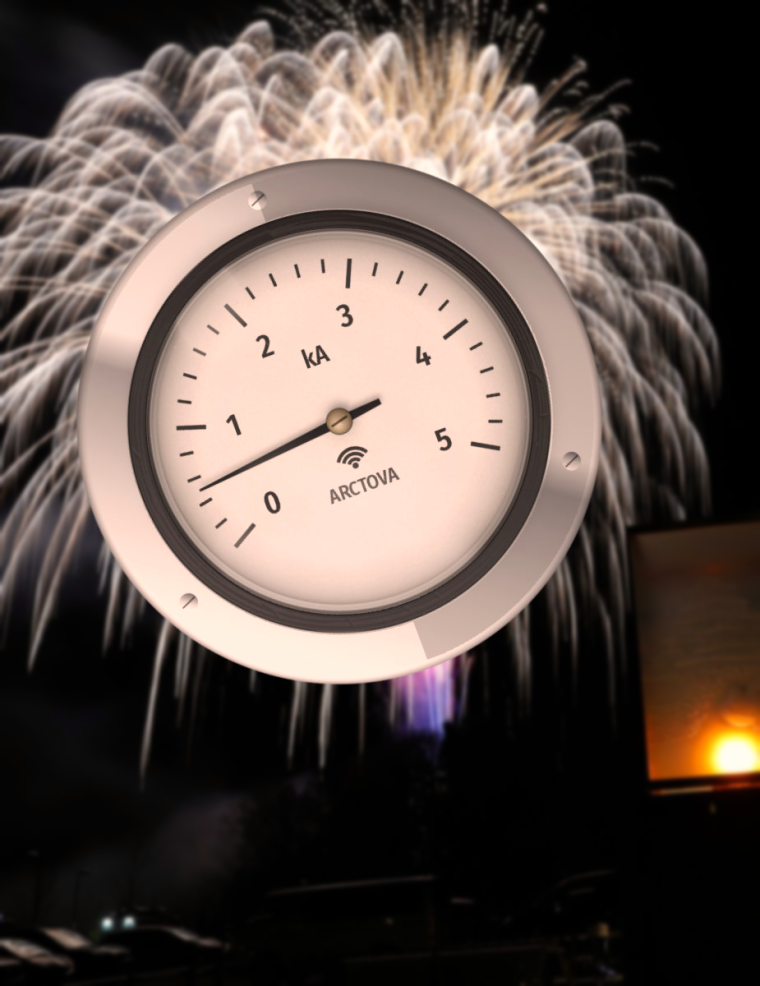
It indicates 0.5,kA
